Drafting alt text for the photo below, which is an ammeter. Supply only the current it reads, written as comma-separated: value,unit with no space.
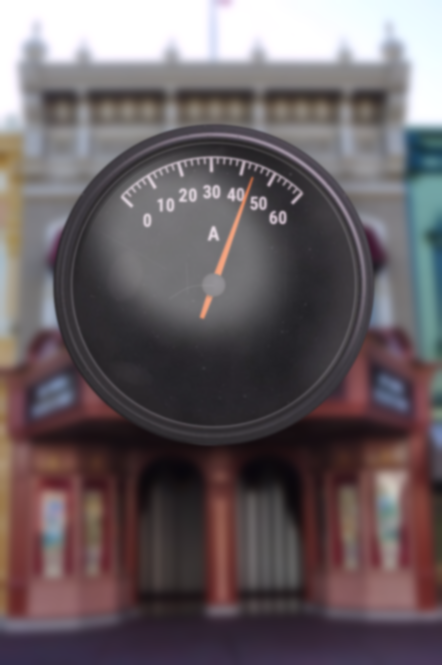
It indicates 44,A
